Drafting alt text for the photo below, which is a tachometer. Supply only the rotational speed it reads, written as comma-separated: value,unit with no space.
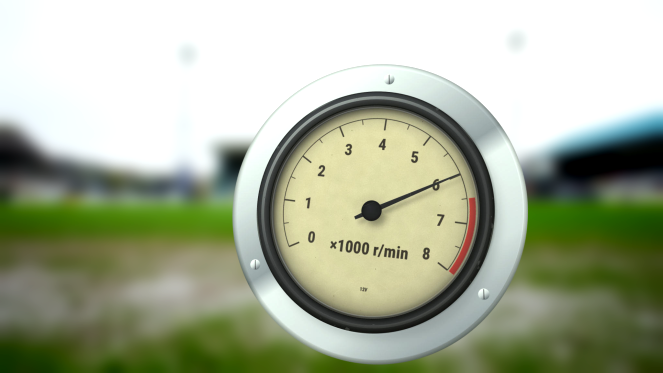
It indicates 6000,rpm
